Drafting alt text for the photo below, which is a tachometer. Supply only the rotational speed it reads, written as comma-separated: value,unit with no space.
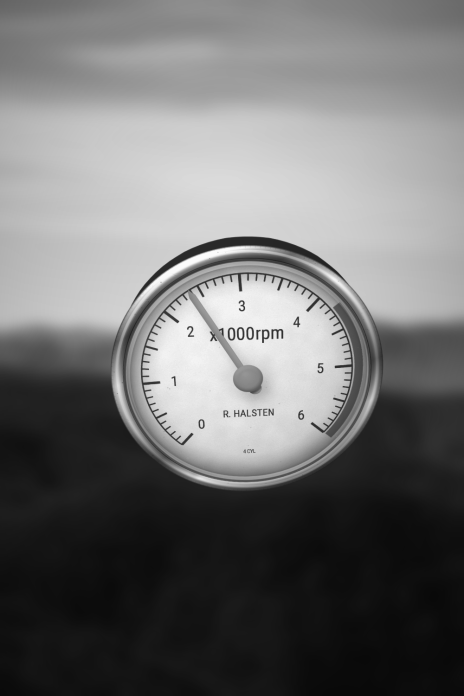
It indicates 2400,rpm
